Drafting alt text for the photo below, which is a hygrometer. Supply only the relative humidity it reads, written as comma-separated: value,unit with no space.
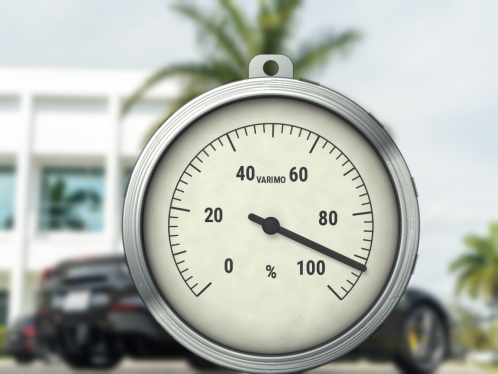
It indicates 92,%
